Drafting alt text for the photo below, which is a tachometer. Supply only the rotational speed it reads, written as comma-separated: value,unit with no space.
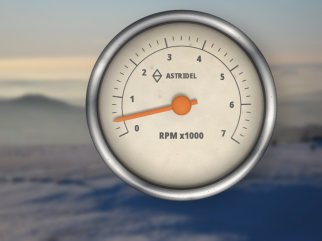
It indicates 400,rpm
